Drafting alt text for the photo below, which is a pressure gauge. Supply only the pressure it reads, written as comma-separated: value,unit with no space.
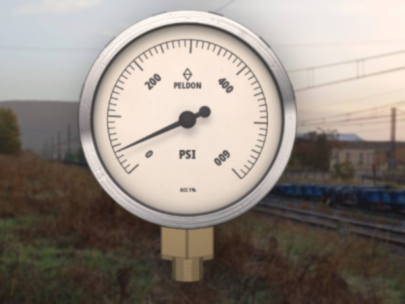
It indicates 40,psi
